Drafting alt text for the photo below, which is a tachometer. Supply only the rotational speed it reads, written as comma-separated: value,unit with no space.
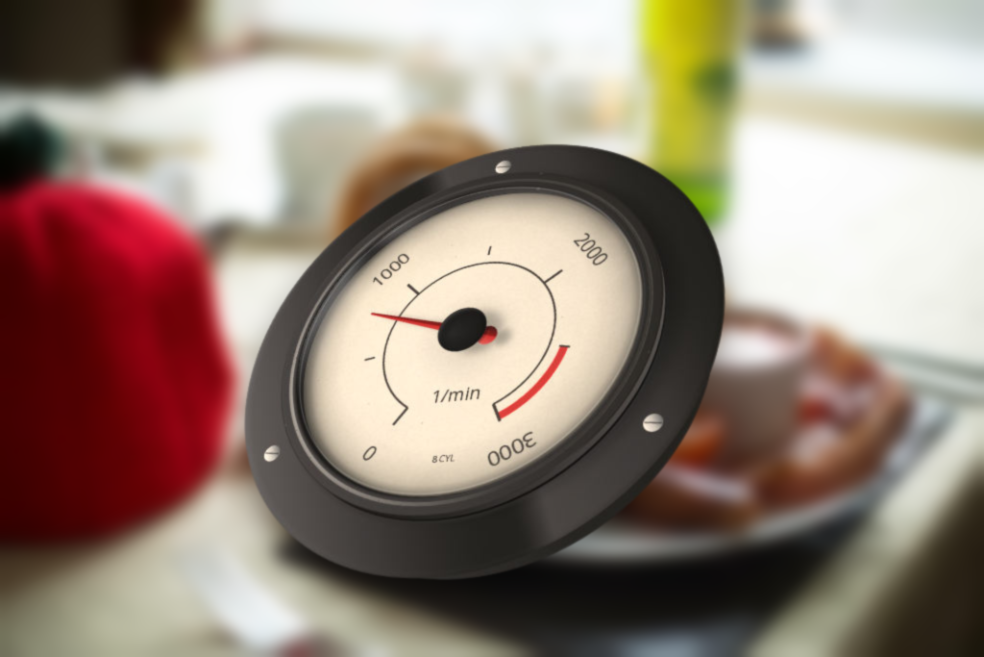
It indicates 750,rpm
